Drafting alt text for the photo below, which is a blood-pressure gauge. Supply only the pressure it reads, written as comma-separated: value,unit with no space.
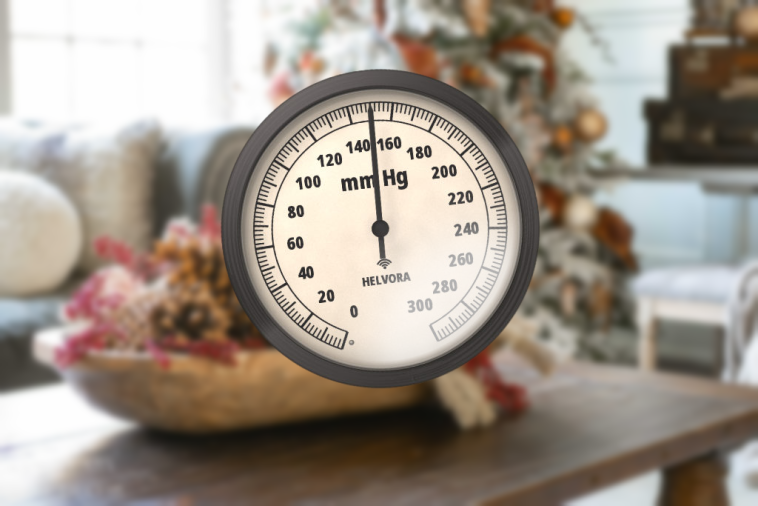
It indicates 150,mmHg
